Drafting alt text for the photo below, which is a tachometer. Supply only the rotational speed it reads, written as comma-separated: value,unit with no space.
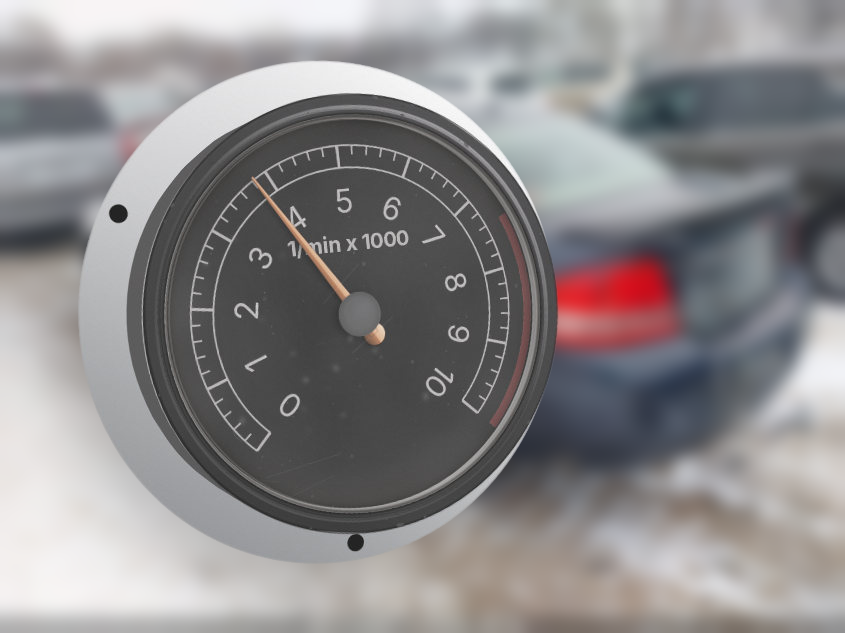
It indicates 3800,rpm
